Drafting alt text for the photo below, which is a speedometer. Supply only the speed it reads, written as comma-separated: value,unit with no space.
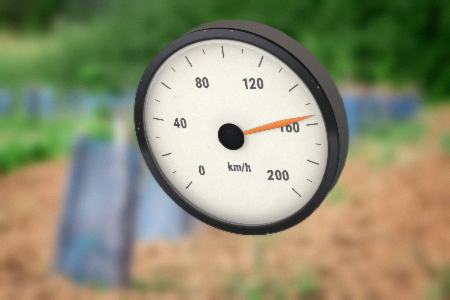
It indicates 155,km/h
